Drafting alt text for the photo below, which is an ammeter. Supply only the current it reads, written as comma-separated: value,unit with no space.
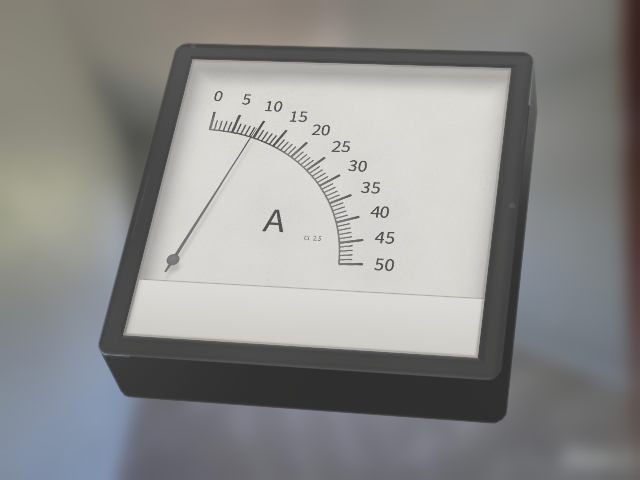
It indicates 10,A
